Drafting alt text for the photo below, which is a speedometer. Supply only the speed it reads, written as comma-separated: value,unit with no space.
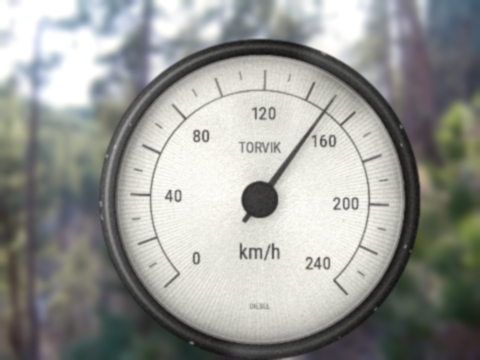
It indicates 150,km/h
